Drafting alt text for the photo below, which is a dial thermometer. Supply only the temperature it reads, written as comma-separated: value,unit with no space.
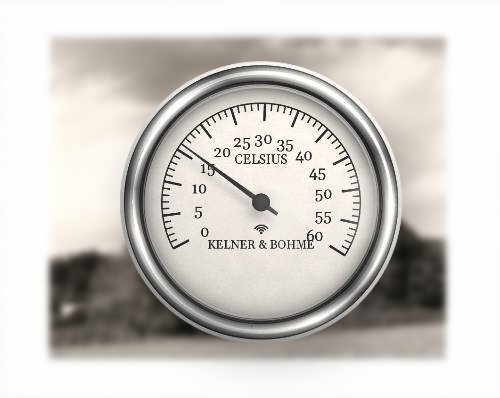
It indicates 16,°C
